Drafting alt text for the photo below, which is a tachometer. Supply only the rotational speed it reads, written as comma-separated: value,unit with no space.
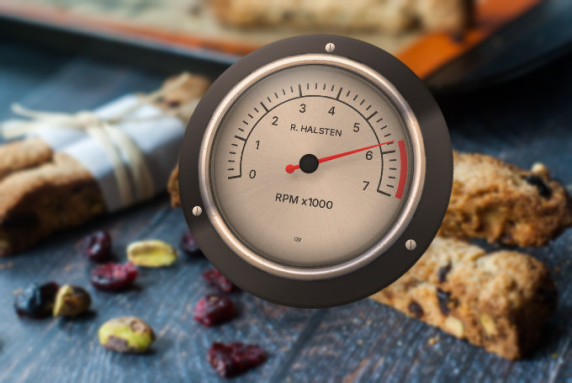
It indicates 5800,rpm
